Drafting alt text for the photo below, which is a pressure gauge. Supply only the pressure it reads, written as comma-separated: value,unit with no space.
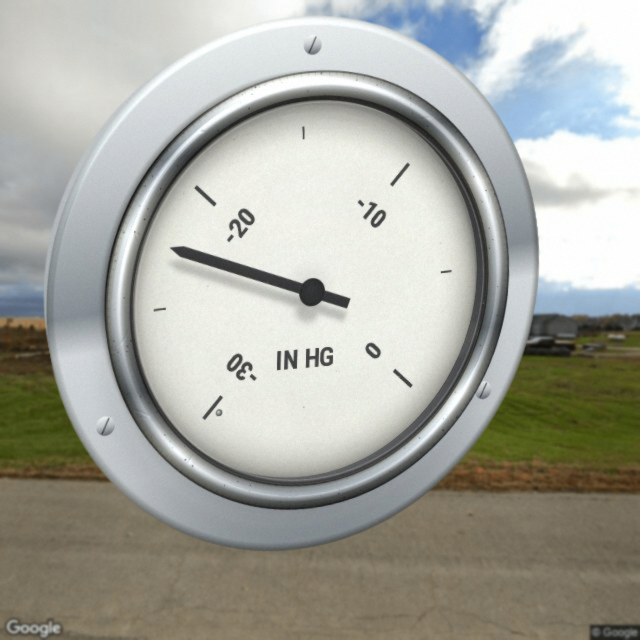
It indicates -22.5,inHg
